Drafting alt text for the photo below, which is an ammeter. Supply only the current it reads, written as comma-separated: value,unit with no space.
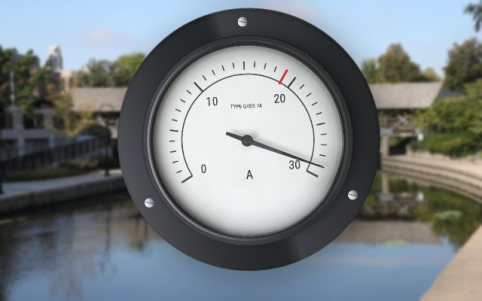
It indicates 29,A
